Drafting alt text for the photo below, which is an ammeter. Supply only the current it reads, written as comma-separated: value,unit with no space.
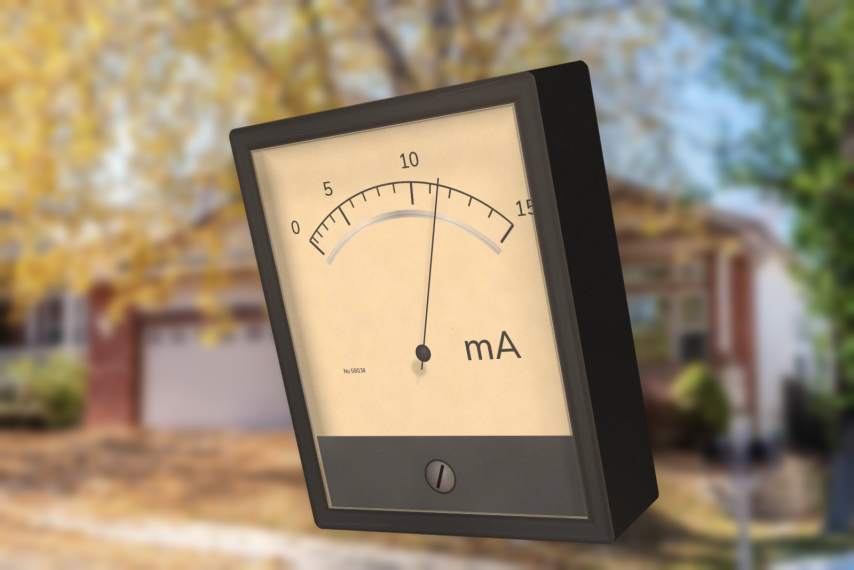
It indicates 11.5,mA
